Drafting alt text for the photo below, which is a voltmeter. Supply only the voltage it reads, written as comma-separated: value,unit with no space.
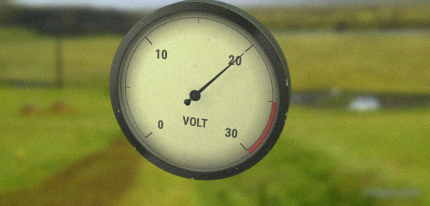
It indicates 20,V
